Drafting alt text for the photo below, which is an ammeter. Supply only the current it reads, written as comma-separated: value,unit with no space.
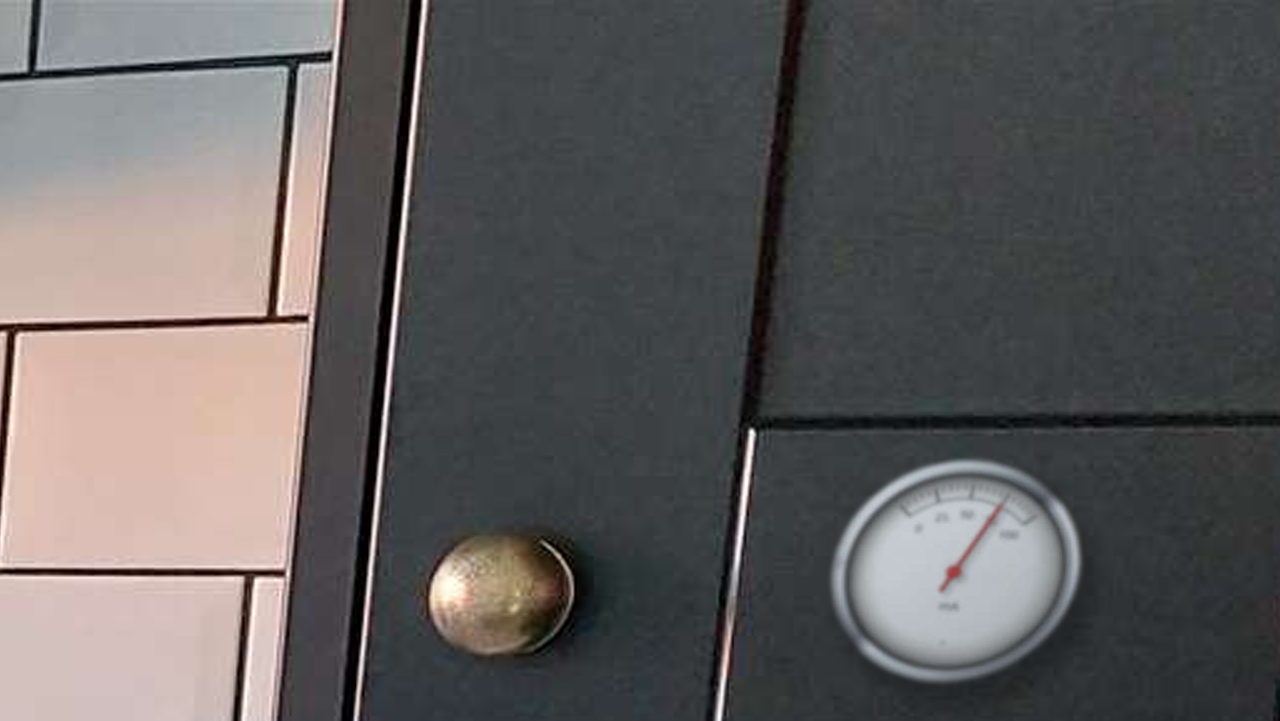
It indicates 75,mA
